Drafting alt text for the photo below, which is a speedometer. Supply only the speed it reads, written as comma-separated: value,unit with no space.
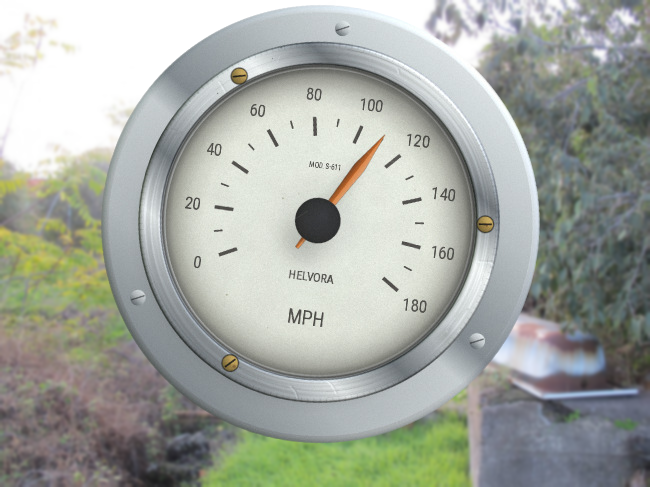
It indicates 110,mph
